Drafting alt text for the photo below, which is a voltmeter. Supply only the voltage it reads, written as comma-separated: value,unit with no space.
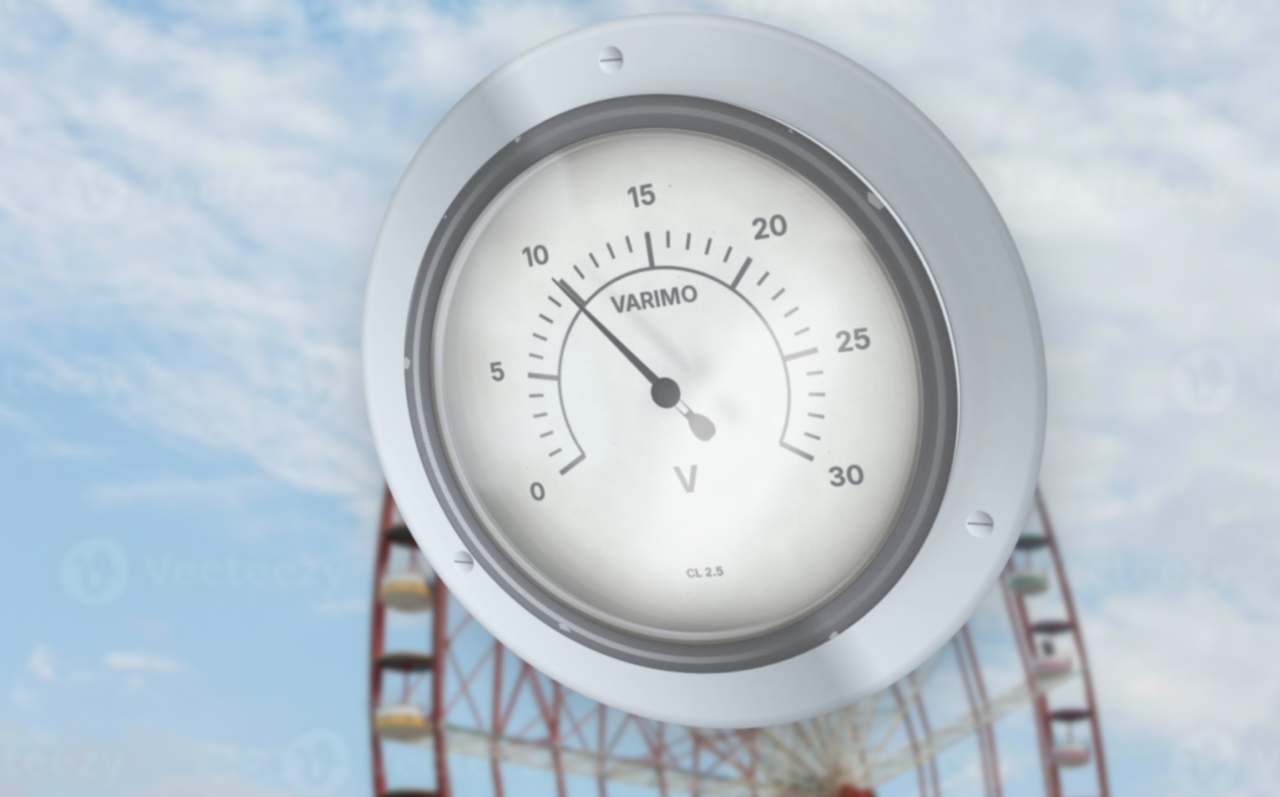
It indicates 10,V
